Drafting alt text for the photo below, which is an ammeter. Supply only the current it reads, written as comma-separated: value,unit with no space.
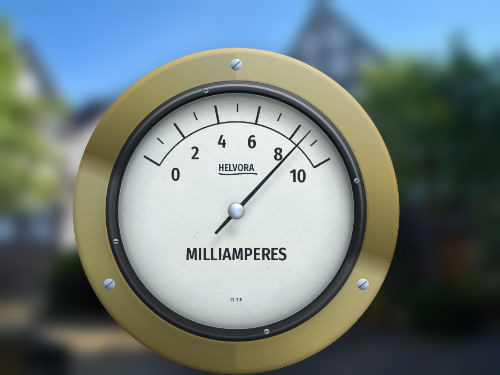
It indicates 8.5,mA
